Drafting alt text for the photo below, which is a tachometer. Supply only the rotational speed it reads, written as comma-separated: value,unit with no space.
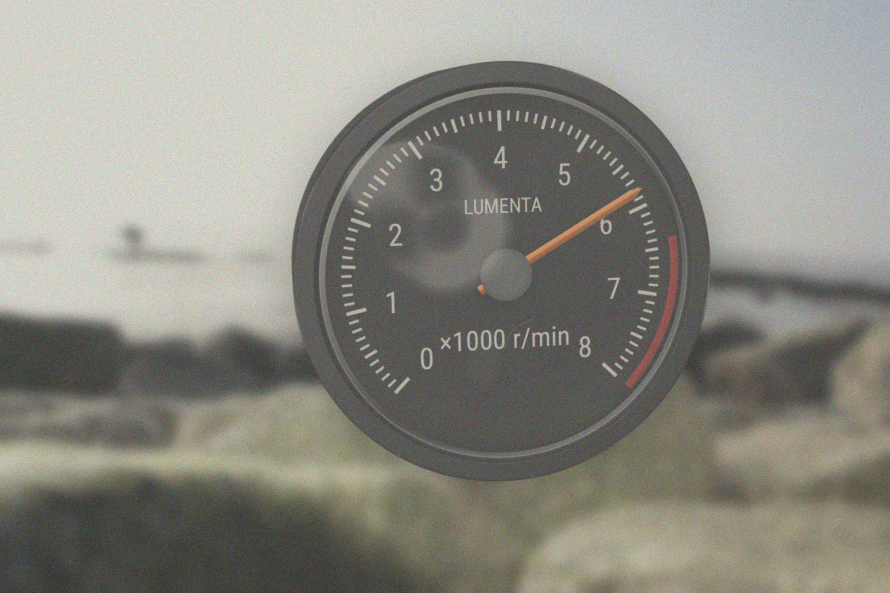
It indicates 5800,rpm
